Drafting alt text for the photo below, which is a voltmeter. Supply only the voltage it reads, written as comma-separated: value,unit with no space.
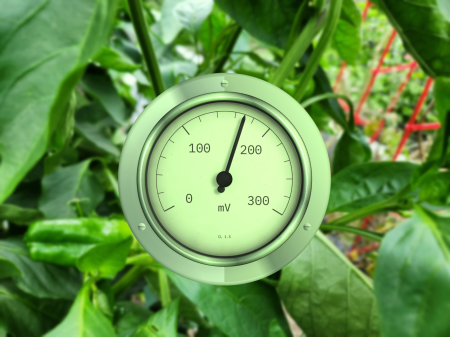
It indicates 170,mV
